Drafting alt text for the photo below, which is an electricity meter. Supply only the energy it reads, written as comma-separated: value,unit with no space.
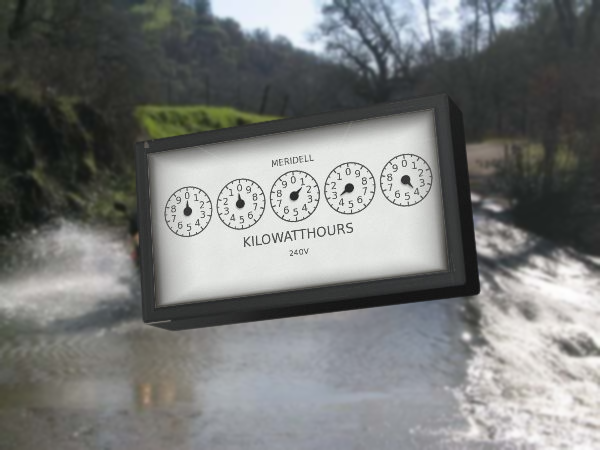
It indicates 134,kWh
